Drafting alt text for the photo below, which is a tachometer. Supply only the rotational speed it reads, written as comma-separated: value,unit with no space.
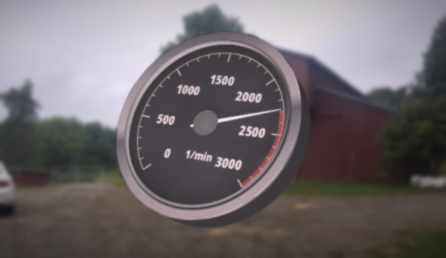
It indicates 2300,rpm
